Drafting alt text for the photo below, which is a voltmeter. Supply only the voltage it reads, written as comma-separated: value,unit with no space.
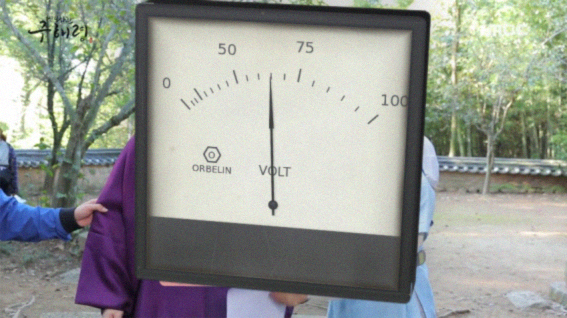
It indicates 65,V
